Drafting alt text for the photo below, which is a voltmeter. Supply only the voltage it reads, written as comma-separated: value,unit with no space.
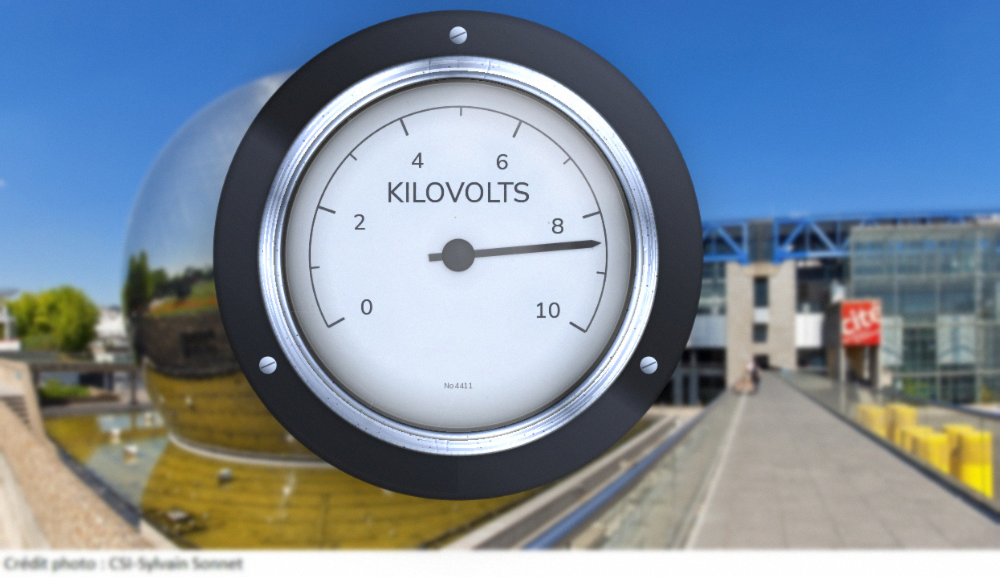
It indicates 8.5,kV
